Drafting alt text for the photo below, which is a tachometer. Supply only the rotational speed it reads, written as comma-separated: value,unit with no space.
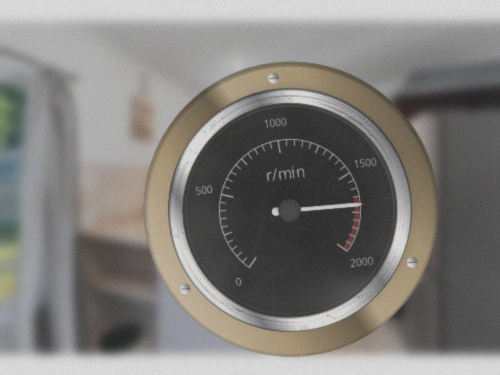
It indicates 1700,rpm
